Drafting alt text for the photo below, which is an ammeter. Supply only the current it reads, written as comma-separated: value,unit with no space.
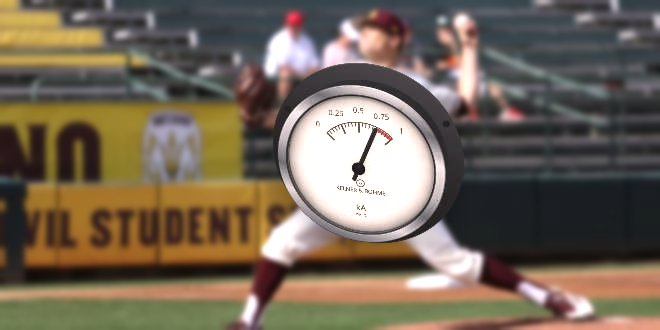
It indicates 0.75,kA
